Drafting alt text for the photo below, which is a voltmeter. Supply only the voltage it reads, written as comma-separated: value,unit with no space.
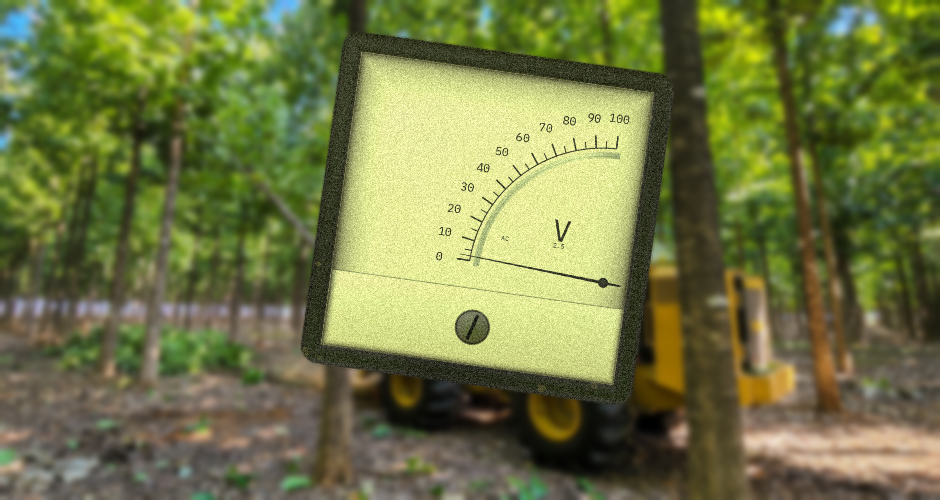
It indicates 2.5,V
